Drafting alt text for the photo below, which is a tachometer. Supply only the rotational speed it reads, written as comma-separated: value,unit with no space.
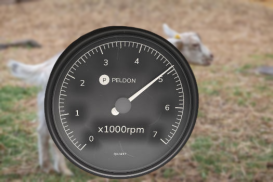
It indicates 4900,rpm
